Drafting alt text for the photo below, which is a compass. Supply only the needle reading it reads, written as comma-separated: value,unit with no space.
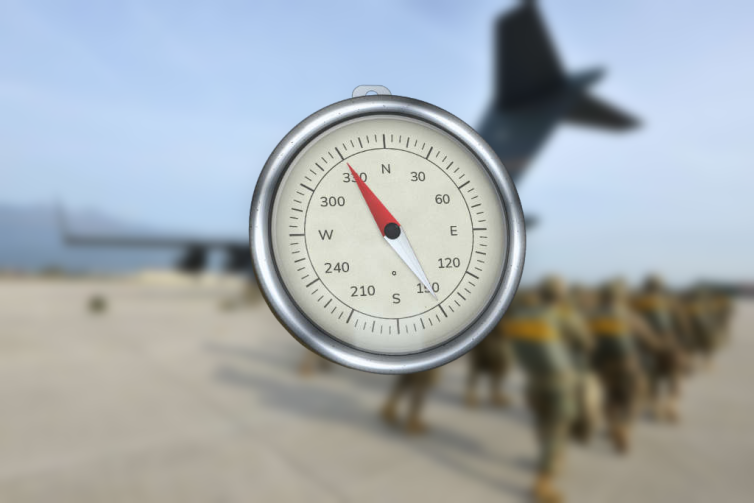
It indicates 330,°
